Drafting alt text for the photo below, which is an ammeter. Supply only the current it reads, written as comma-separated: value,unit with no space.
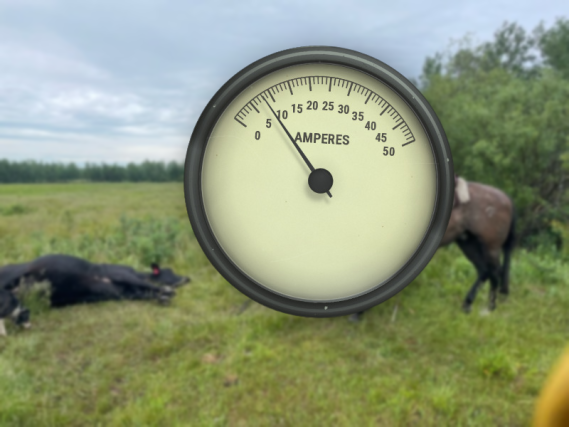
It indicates 8,A
